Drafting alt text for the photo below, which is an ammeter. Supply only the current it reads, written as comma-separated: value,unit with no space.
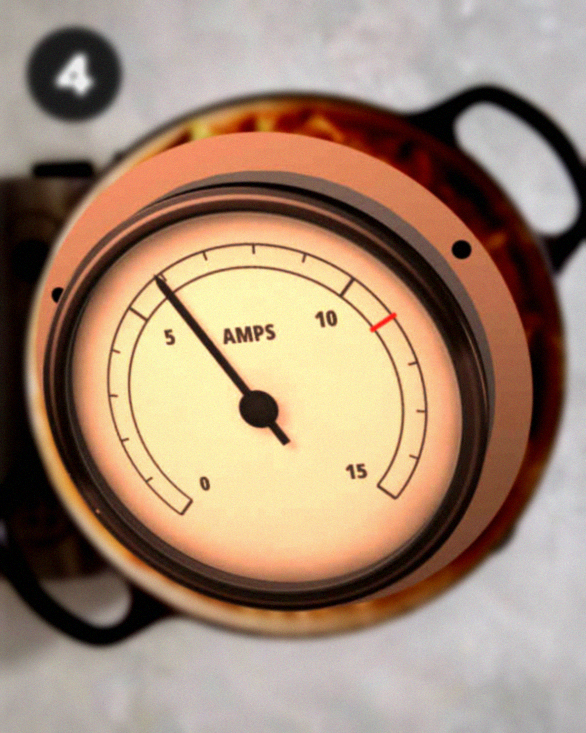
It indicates 6,A
